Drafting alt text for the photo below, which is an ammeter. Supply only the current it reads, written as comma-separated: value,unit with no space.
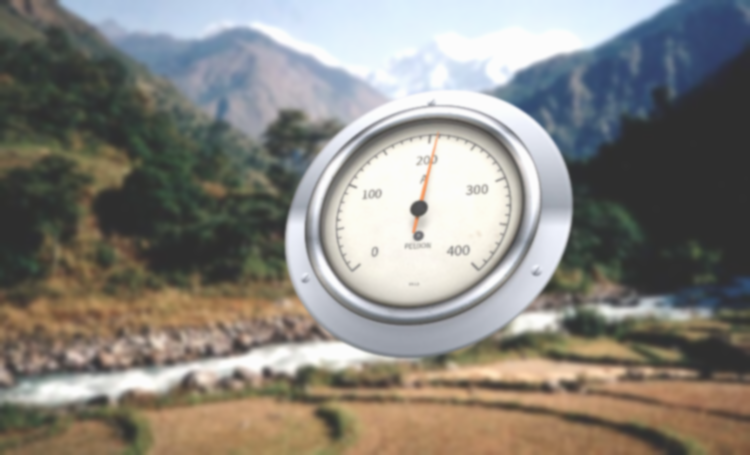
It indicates 210,A
